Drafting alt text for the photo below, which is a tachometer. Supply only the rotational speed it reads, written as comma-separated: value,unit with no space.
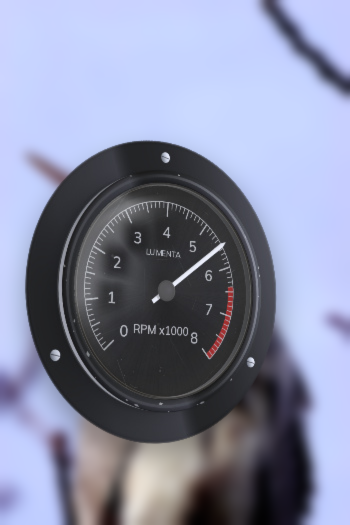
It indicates 5500,rpm
